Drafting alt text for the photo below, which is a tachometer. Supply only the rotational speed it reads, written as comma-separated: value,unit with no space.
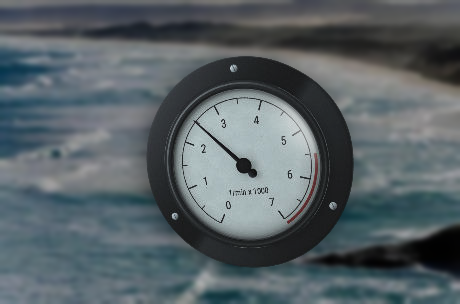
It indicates 2500,rpm
